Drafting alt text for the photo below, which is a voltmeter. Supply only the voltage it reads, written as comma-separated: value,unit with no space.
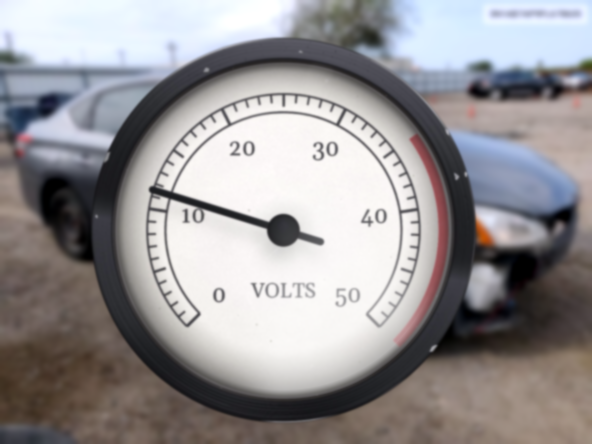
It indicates 11.5,V
